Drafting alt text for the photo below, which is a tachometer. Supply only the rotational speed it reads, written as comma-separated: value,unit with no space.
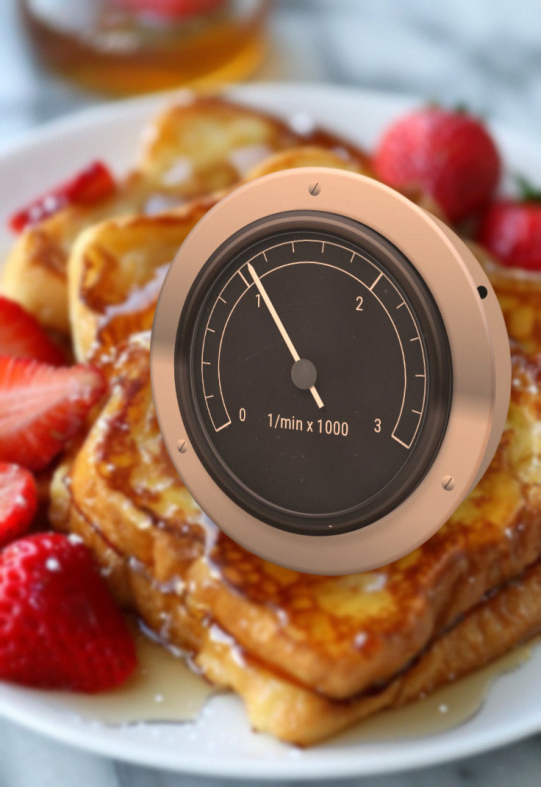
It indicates 1100,rpm
